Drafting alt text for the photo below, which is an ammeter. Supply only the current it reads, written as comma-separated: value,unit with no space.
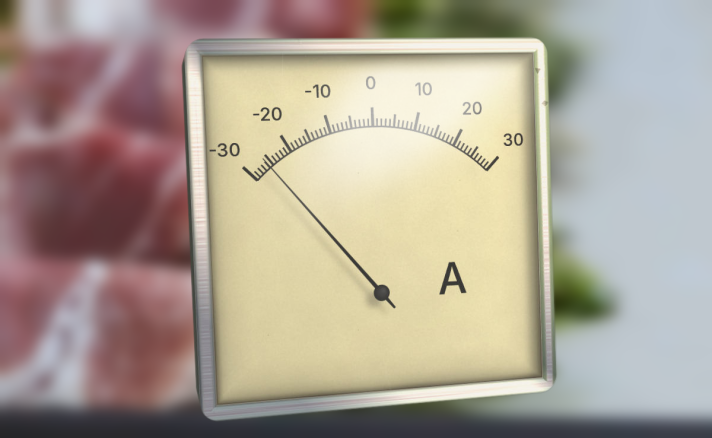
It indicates -26,A
